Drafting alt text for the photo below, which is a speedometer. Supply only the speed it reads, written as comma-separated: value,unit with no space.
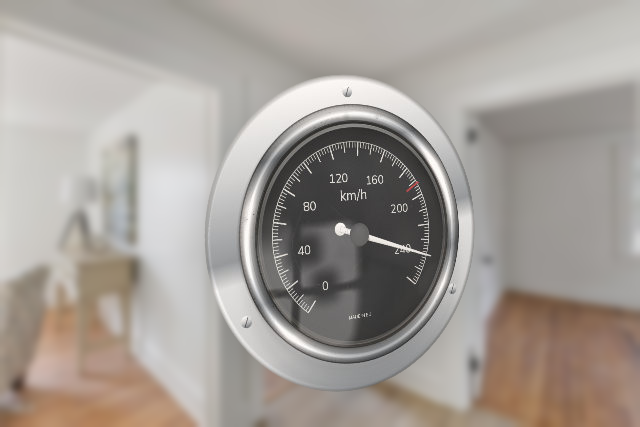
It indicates 240,km/h
